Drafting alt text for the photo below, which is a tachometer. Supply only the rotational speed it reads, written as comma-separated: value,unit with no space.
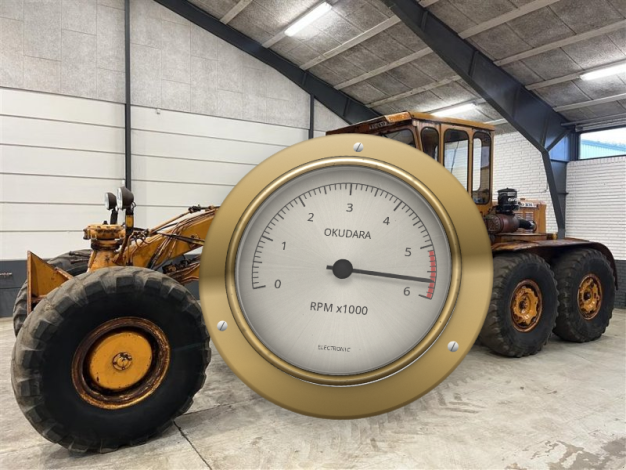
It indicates 5700,rpm
